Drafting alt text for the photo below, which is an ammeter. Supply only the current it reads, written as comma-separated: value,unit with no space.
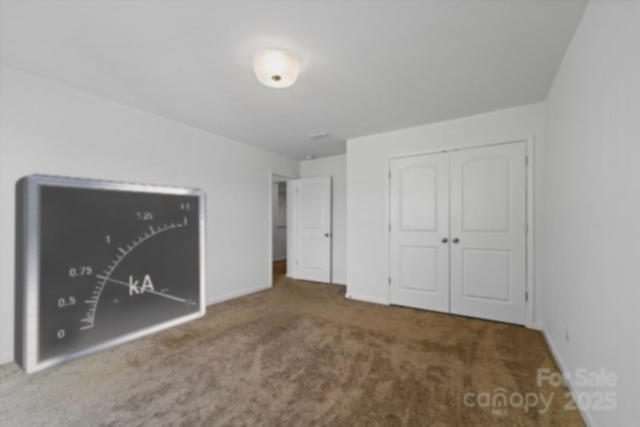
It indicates 0.75,kA
